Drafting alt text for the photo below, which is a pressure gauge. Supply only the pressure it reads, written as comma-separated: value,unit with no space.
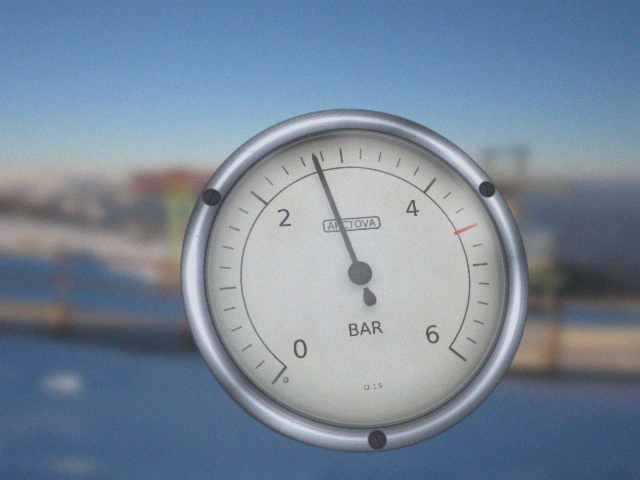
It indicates 2.7,bar
